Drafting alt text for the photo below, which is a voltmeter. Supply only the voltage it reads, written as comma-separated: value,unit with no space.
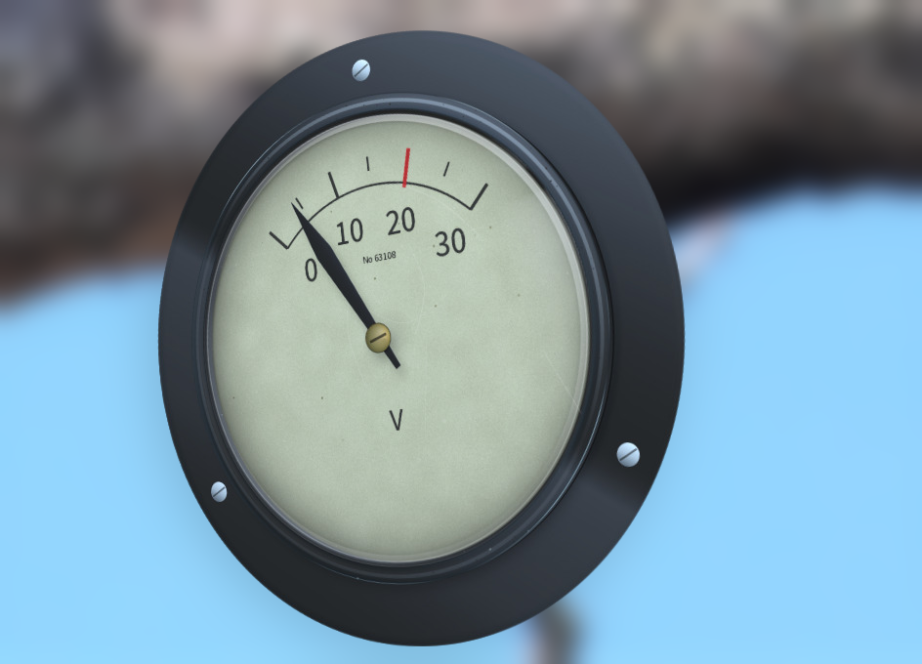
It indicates 5,V
